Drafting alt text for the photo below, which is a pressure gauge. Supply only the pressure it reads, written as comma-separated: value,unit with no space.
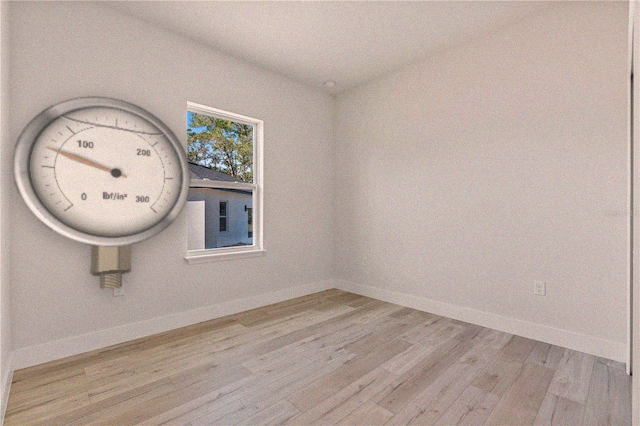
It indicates 70,psi
